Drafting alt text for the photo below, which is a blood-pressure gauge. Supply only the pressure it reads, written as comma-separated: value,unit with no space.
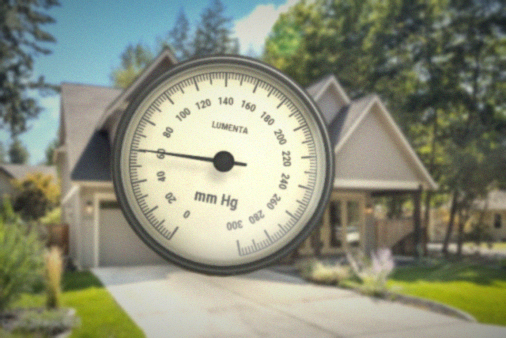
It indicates 60,mmHg
